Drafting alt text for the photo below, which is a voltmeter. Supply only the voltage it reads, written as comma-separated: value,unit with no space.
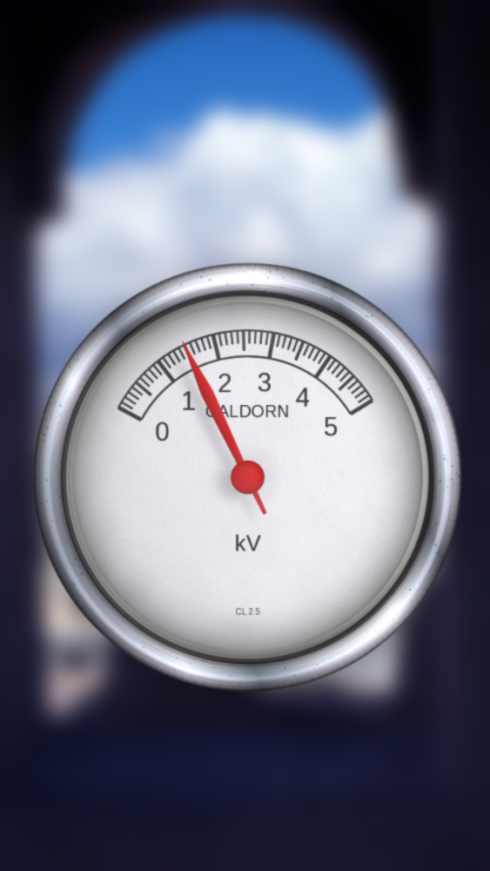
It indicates 1.5,kV
